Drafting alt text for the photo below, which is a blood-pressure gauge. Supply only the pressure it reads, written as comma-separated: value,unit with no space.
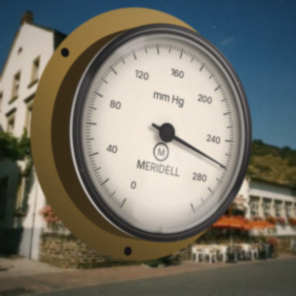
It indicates 260,mmHg
